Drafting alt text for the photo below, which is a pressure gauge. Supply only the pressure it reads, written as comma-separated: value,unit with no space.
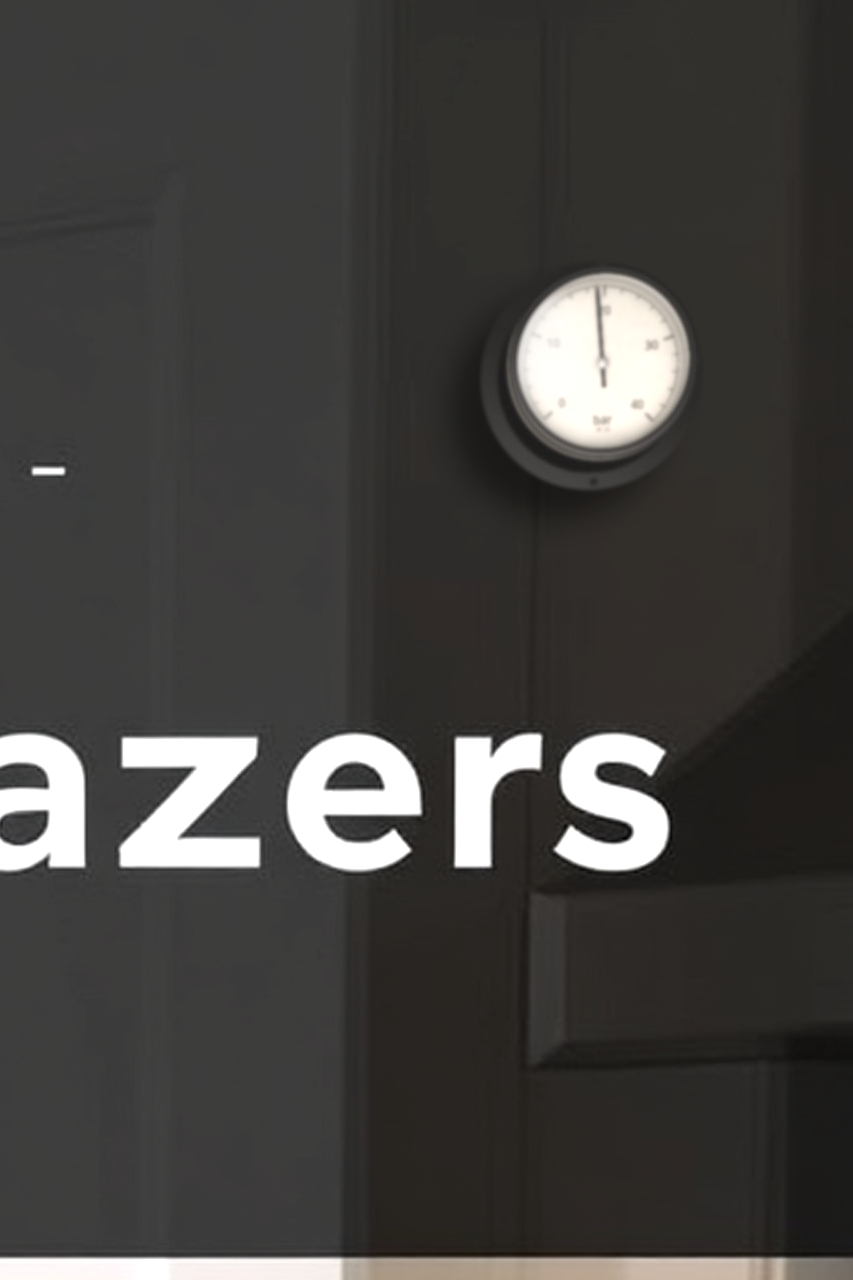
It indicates 19,bar
